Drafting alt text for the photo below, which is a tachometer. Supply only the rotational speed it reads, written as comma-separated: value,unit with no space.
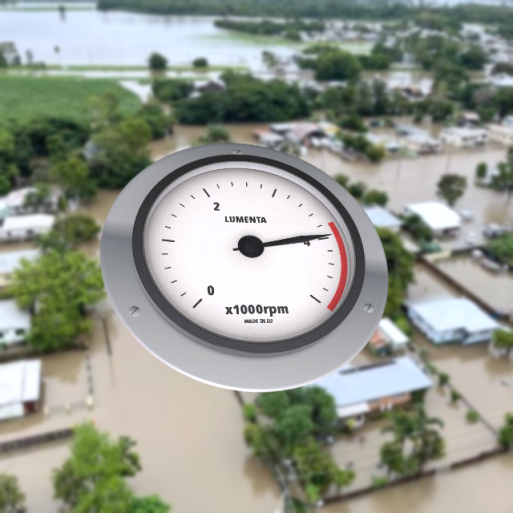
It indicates 4000,rpm
